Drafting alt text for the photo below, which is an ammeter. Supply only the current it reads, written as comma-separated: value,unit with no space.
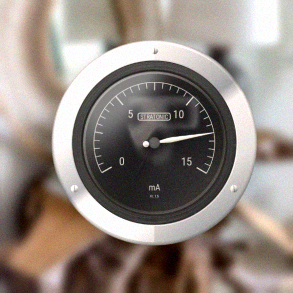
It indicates 12.5,mA
